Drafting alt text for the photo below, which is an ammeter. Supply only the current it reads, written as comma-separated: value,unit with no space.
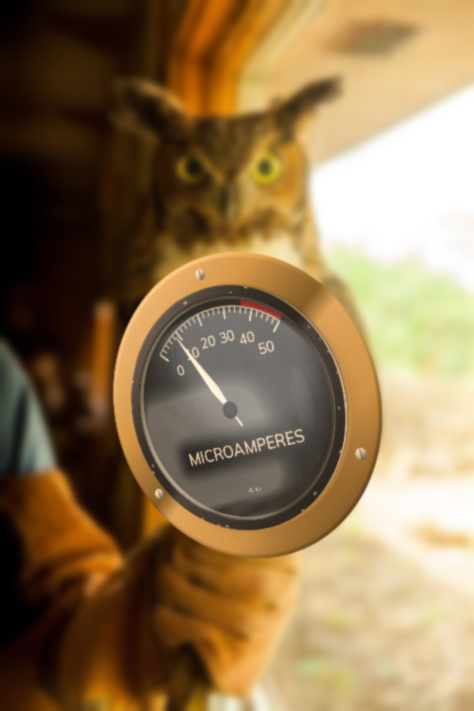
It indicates 10,µA
